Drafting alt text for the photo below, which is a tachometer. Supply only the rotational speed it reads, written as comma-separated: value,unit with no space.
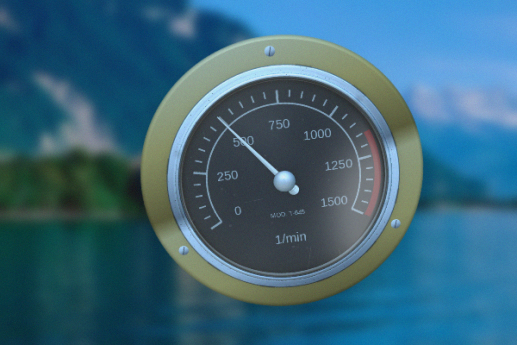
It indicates 500,rpm
